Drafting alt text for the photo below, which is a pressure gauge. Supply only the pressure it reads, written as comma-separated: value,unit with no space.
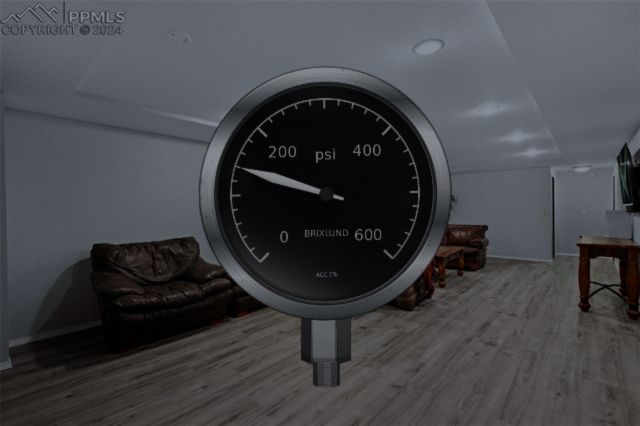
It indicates 140,psi
